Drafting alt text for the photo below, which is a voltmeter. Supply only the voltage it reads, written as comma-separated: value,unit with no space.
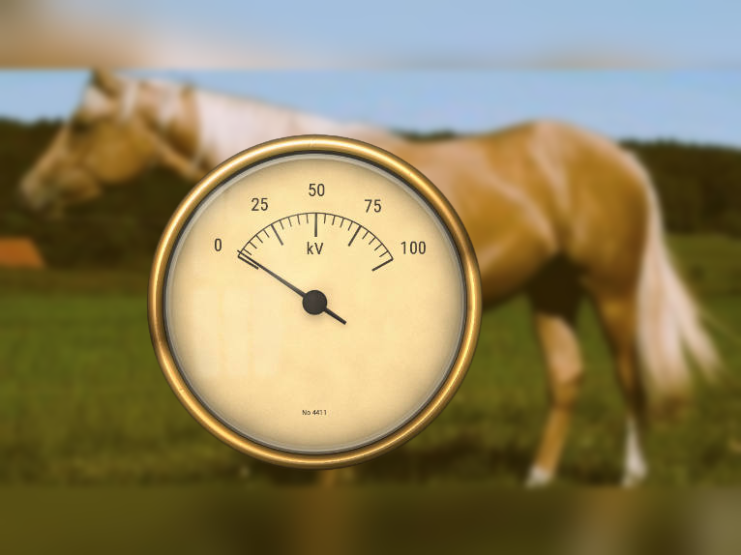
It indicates 2.5,kV
